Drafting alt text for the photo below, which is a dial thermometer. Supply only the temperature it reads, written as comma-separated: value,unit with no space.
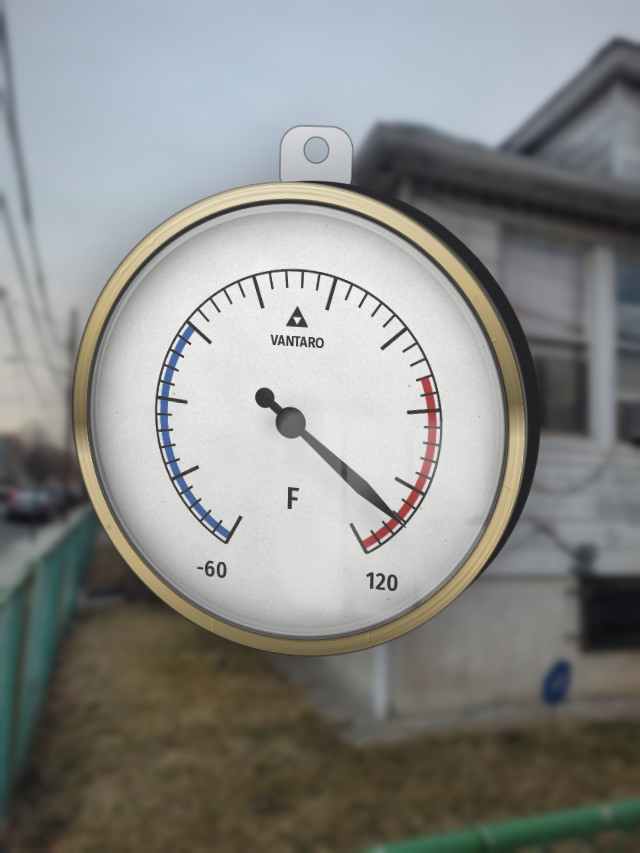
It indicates 108,°F
